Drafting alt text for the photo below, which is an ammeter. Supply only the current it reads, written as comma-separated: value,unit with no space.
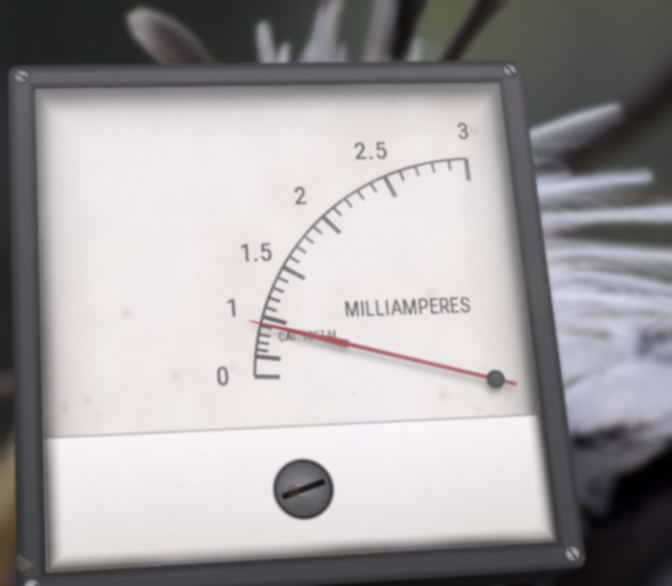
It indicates 0.9,mA
